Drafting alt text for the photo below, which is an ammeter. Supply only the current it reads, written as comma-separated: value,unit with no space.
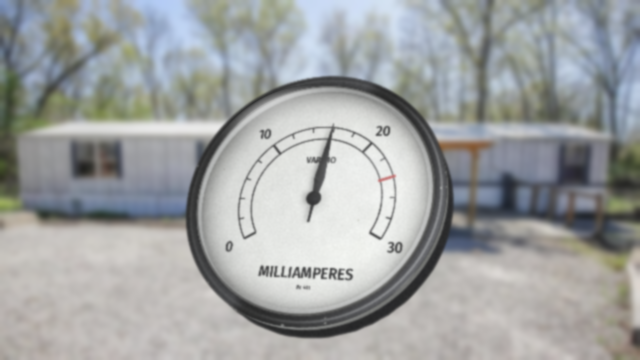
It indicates 16,mA
